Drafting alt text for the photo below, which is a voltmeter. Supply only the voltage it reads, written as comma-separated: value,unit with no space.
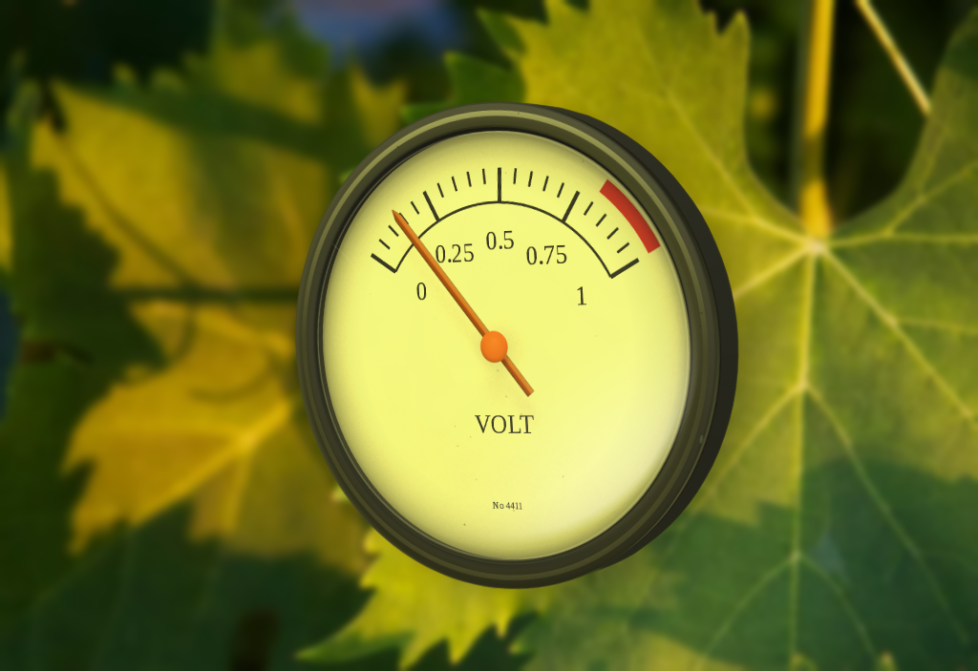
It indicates 0.15,V
